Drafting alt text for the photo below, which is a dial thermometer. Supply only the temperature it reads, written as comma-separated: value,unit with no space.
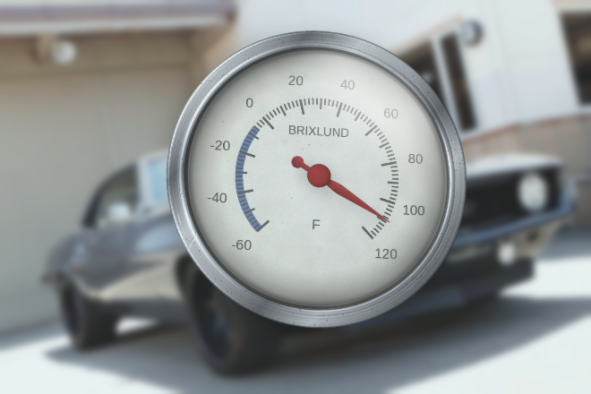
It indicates 110,°F
